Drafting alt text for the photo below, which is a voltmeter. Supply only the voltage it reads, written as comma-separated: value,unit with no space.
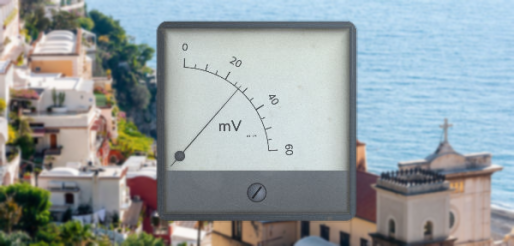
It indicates 27.5,mV
